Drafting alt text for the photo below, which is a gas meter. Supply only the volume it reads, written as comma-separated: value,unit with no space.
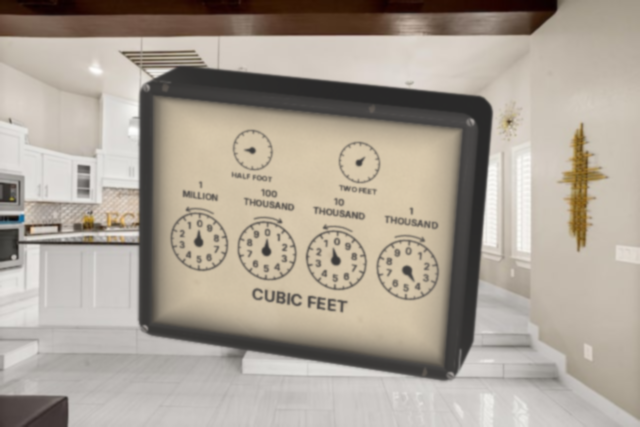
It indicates 400,ft³
